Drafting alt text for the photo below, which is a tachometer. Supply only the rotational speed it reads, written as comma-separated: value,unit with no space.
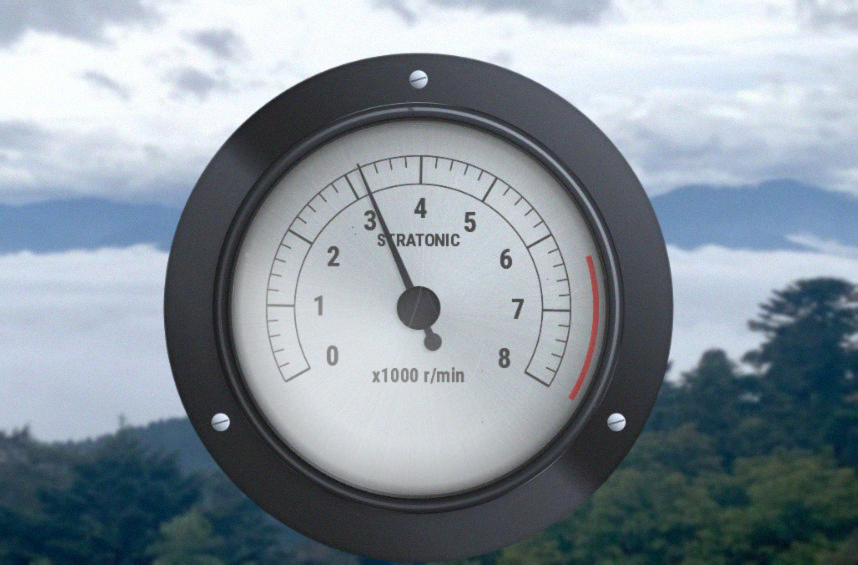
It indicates 3200,rpm
